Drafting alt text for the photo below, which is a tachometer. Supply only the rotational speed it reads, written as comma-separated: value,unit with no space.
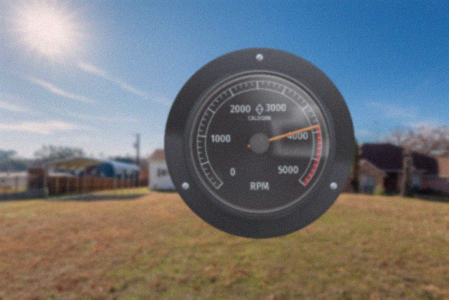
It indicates 3900,rpm
